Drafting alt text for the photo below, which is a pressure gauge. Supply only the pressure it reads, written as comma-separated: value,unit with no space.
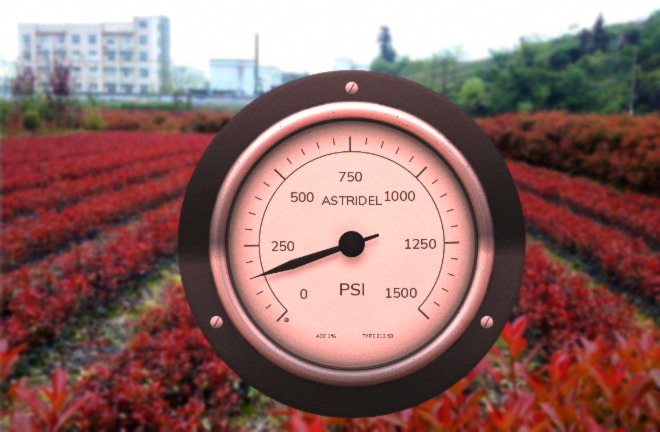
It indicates 150,psi
